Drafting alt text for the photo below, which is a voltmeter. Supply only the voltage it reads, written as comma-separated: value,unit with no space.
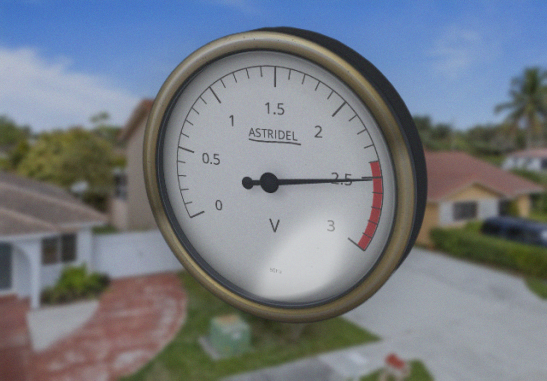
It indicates 2.5,V
